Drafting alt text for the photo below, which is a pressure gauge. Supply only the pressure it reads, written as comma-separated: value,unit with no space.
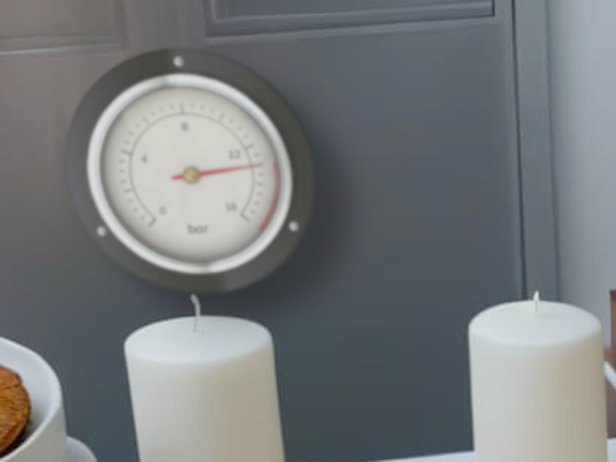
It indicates 13,bar
